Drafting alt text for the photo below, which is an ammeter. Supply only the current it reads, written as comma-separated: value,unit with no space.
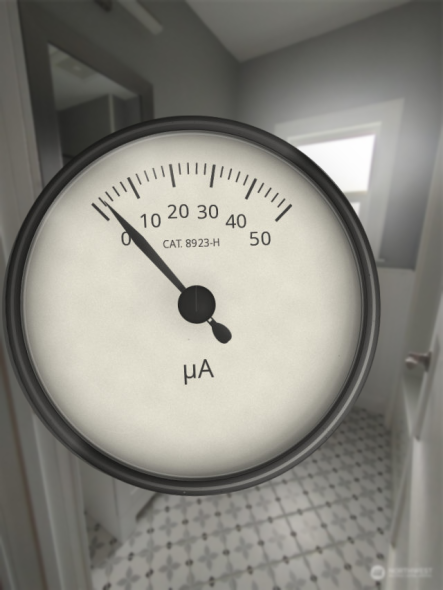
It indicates 2,µA
